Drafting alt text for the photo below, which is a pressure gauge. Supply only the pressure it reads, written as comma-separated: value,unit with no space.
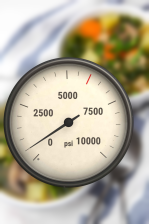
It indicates 500,psi
